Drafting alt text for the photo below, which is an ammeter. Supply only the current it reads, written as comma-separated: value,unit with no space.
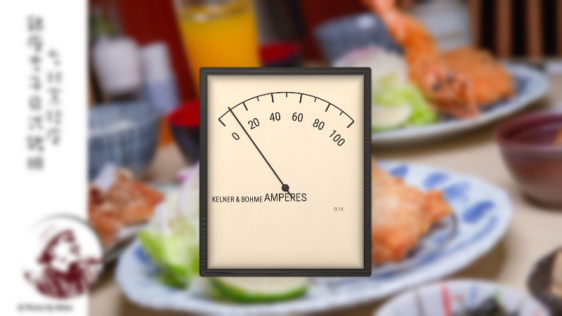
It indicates 10,A
